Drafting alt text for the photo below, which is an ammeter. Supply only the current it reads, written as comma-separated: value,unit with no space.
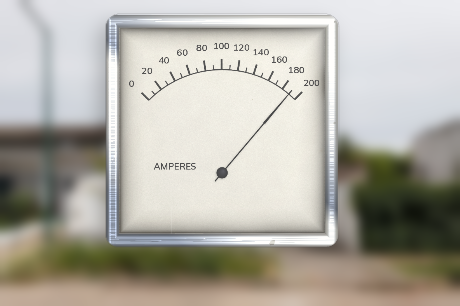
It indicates 190,A
